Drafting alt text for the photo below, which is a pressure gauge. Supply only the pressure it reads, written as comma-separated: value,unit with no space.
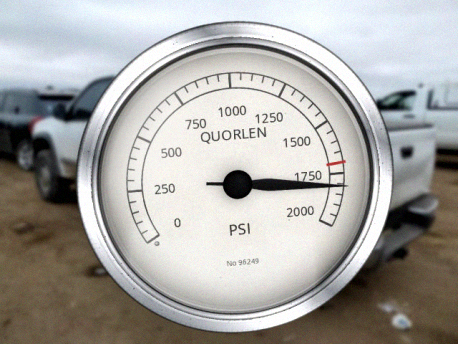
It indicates 1800,psi
